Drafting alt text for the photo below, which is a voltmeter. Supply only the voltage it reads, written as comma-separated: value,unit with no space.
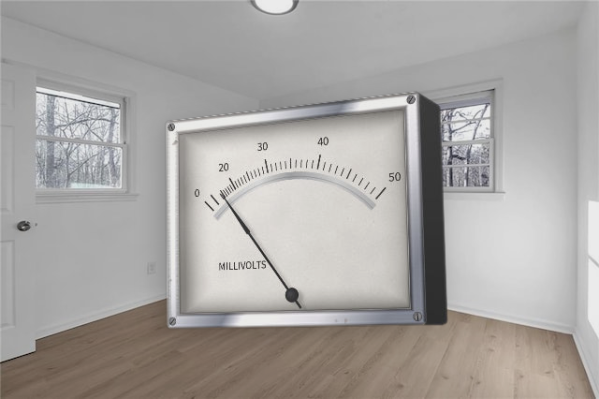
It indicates 15,mV
